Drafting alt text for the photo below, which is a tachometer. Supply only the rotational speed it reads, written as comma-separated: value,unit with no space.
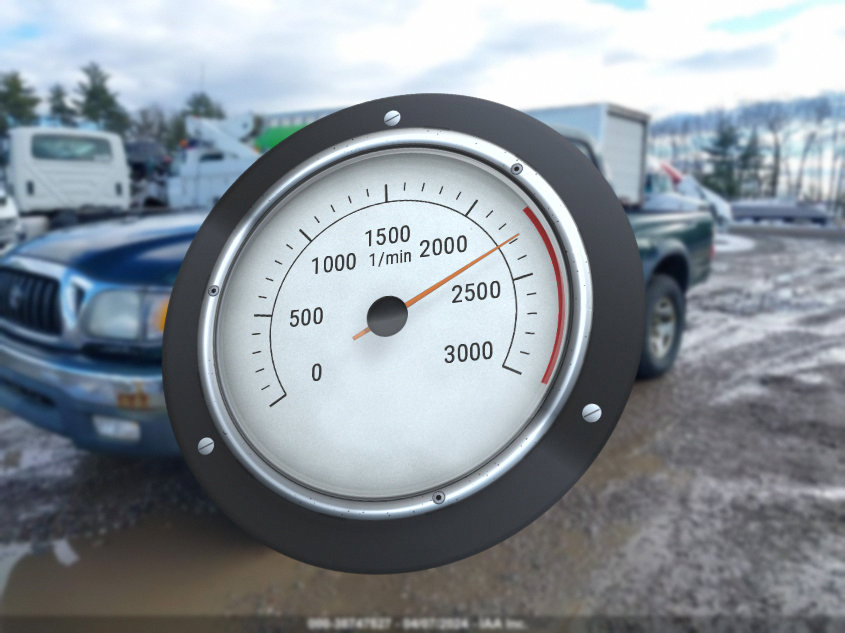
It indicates 2300,rpm
